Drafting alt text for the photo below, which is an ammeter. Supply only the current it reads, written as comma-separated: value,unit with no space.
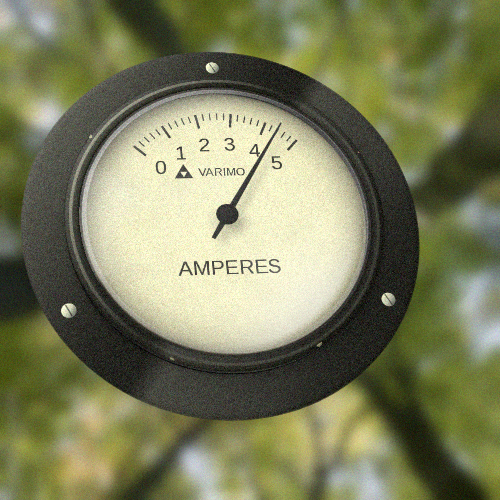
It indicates 4.4,A
